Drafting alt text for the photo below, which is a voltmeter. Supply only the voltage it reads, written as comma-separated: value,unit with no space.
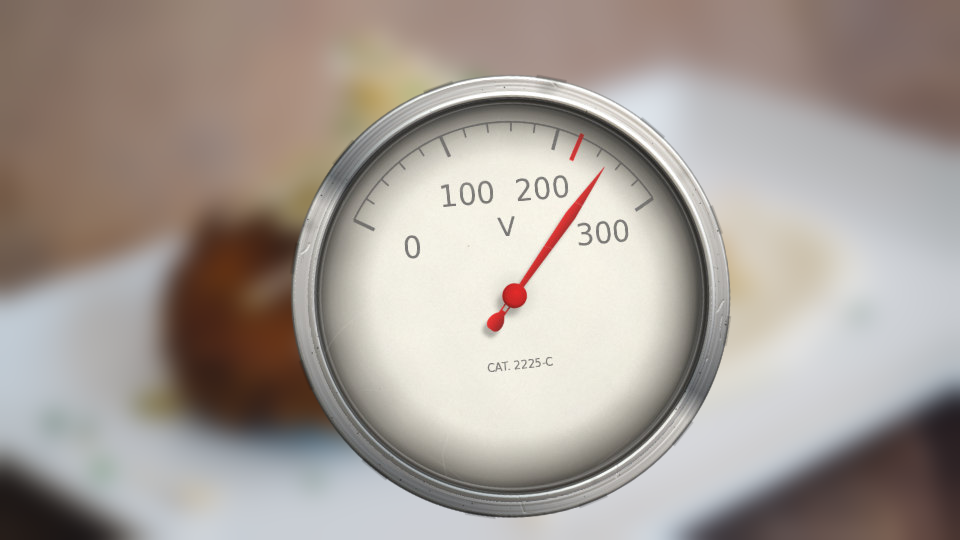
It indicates 250,V
